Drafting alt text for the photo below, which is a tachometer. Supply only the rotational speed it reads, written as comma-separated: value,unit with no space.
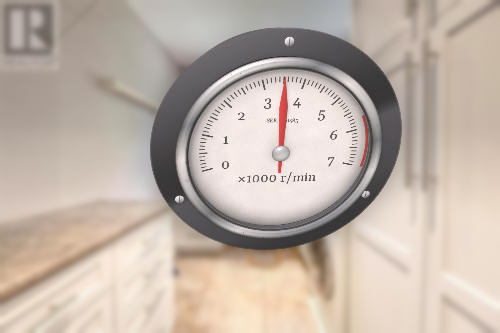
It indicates 3500,rpm
